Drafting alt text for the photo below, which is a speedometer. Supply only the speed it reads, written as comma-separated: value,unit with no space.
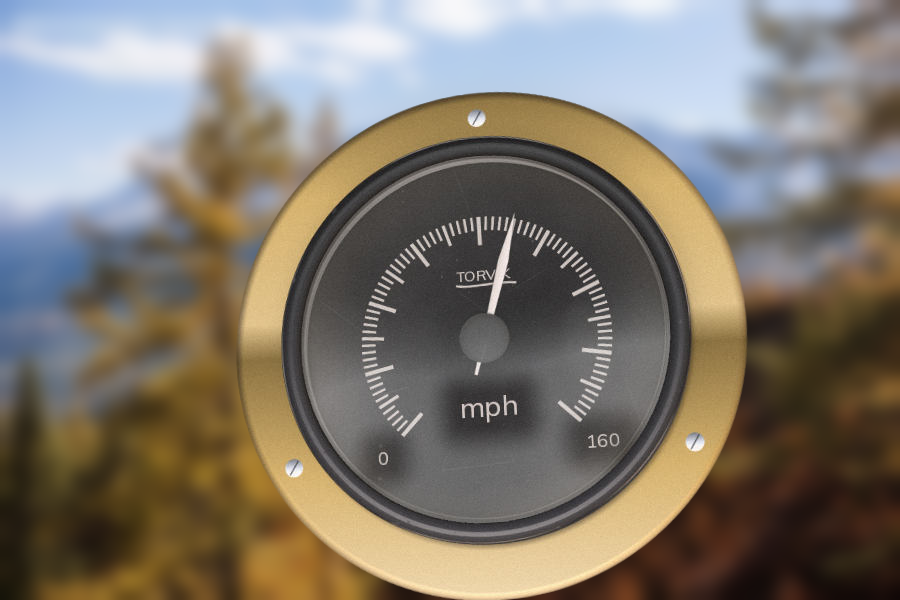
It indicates 90,mph
